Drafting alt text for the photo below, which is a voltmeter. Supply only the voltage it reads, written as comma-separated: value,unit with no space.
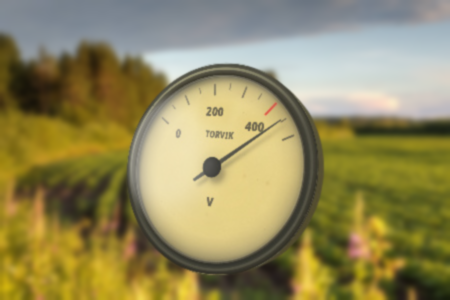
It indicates 450,V
